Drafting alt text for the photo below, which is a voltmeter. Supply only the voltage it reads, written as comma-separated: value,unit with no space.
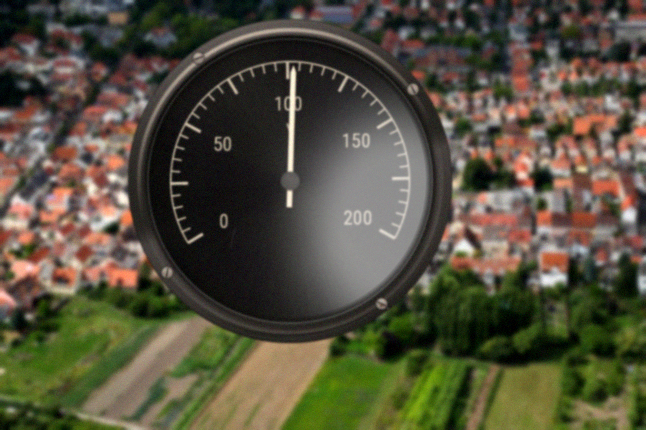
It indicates 102.5,V
